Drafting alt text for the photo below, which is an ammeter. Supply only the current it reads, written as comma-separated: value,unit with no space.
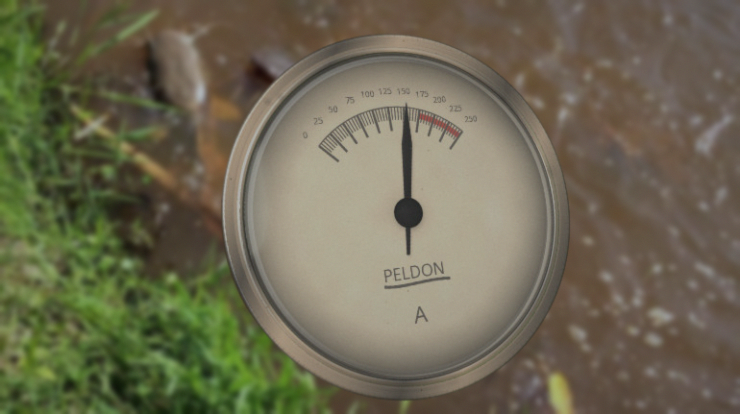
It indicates 150,A
